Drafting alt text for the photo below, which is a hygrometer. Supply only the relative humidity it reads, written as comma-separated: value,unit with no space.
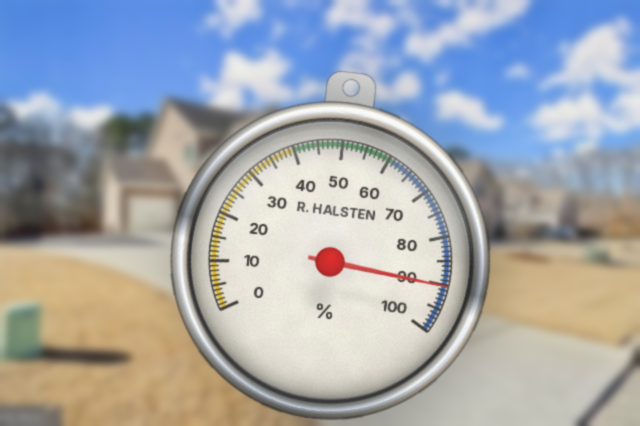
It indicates 90,%
